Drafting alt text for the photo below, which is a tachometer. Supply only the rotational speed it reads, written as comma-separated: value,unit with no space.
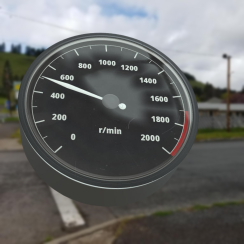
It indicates 500,rpm
